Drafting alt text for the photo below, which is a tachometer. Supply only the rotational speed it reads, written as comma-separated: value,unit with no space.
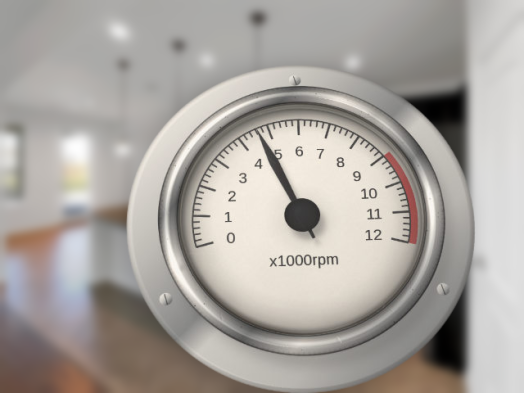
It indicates 4600,rpm
